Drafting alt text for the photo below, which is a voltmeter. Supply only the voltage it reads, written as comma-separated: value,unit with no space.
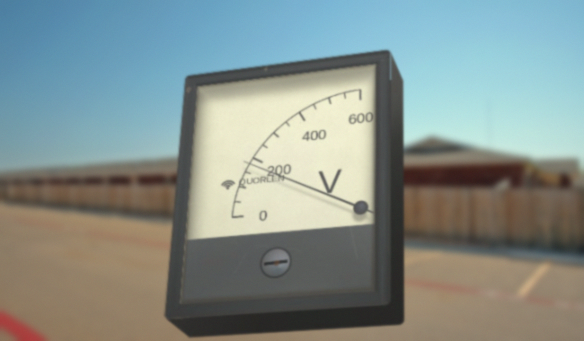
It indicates 175,V
